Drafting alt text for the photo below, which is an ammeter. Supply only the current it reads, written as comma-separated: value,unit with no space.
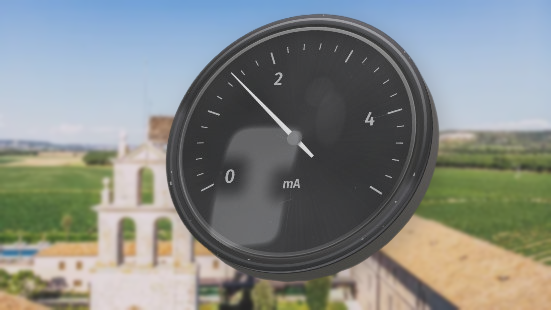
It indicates 1.5,mA
